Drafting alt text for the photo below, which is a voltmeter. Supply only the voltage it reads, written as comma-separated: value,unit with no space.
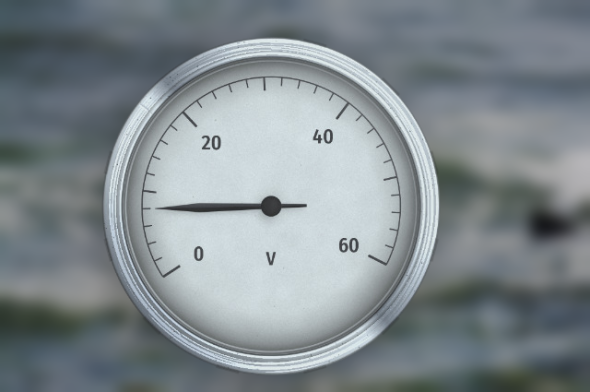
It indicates 8,V
